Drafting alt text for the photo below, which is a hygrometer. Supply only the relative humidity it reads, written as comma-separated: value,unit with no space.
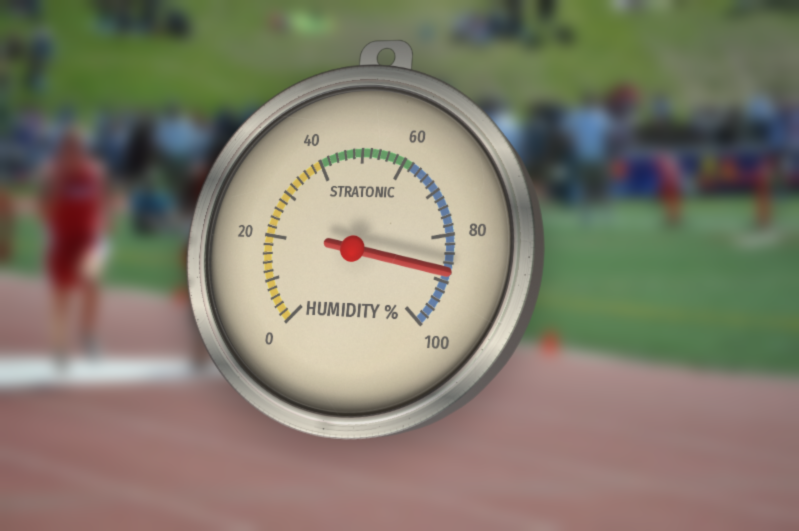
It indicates 88,%
